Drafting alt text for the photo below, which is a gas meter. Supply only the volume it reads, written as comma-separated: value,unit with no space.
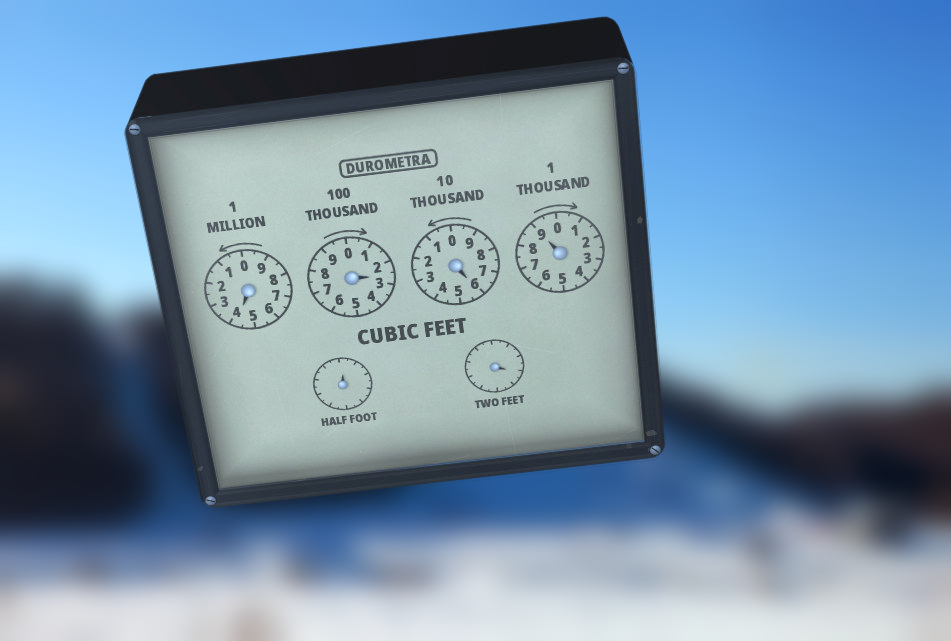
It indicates 425900,ft³
